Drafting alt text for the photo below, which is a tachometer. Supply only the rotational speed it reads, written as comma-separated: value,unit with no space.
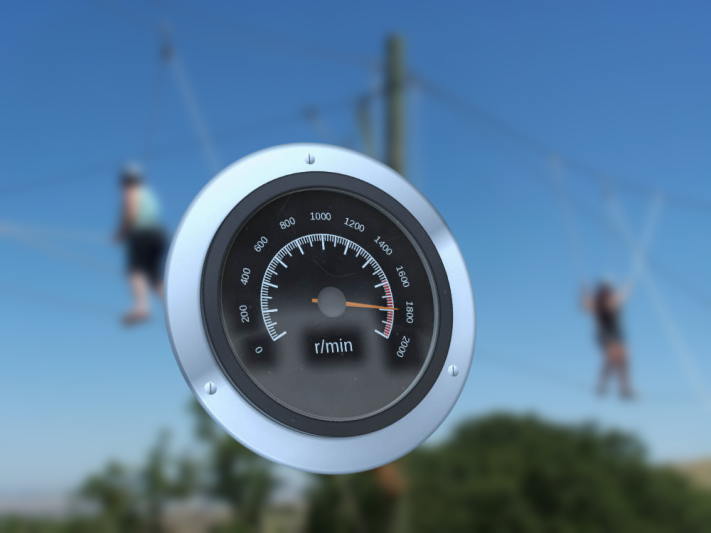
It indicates 1800,rpm
